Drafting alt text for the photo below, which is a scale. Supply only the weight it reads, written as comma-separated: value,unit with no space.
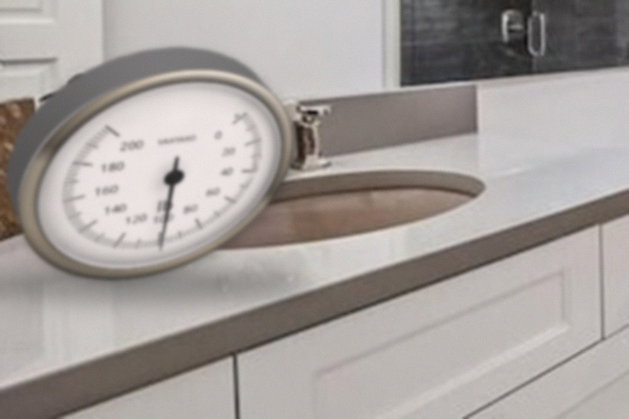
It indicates 100,lb
